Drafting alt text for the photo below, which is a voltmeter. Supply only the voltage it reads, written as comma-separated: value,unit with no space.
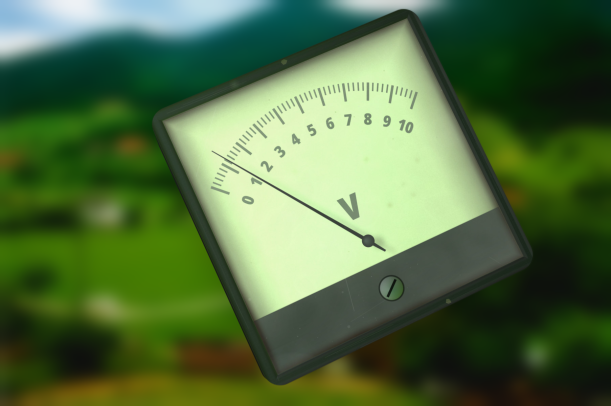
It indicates 1.2,V
